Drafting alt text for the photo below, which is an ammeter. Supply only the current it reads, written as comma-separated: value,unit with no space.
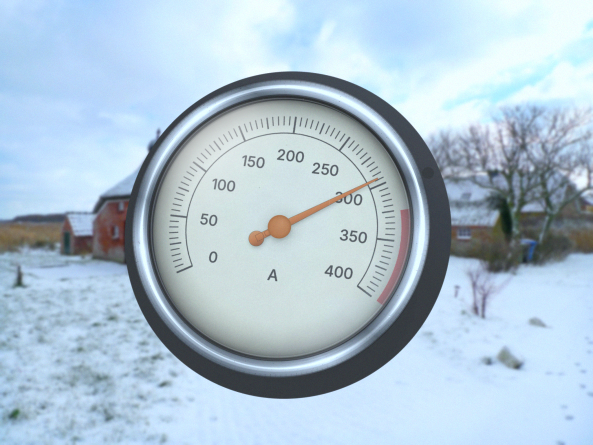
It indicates 295,A
